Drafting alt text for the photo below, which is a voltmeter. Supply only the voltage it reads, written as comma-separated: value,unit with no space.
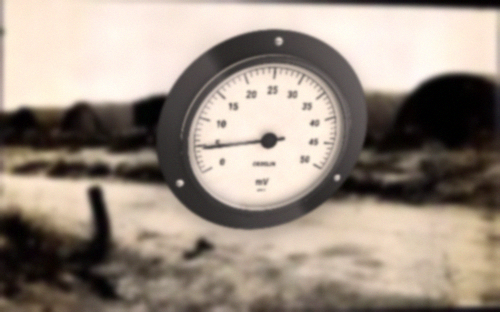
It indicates 5,mV
